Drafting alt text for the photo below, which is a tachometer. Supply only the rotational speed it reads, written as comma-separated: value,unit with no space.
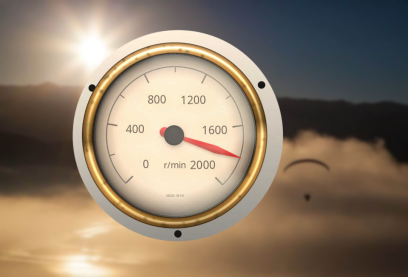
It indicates 1800,rpm
